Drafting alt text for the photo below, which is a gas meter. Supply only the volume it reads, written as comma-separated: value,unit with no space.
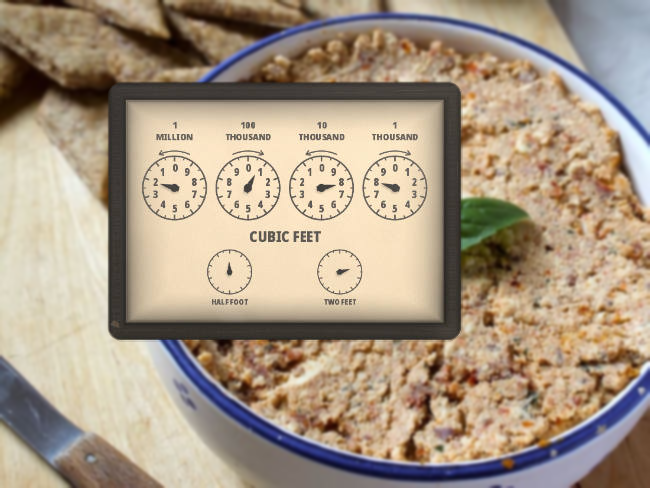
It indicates 207800,ft³
